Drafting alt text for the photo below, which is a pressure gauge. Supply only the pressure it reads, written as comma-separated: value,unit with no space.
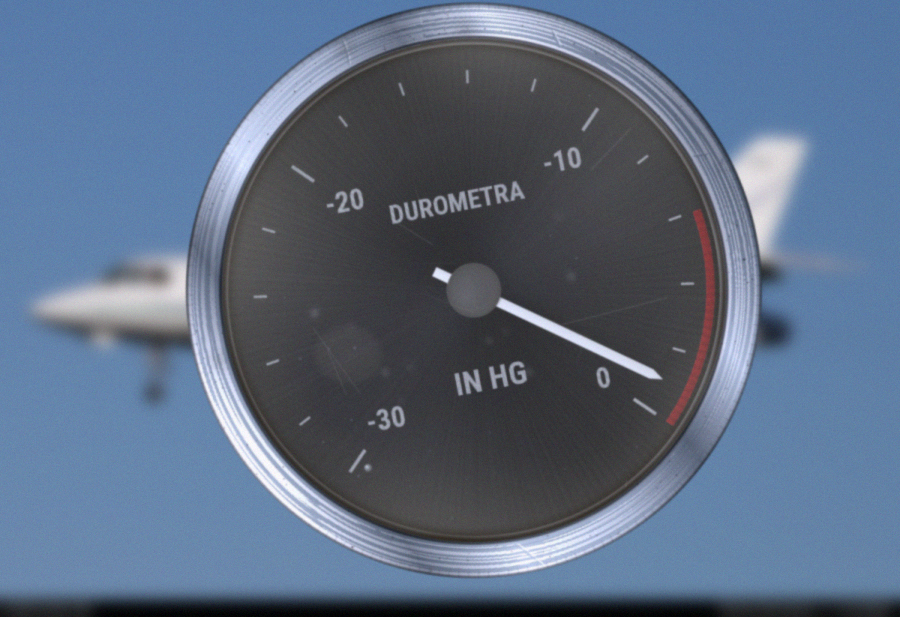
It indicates -1,inHg
